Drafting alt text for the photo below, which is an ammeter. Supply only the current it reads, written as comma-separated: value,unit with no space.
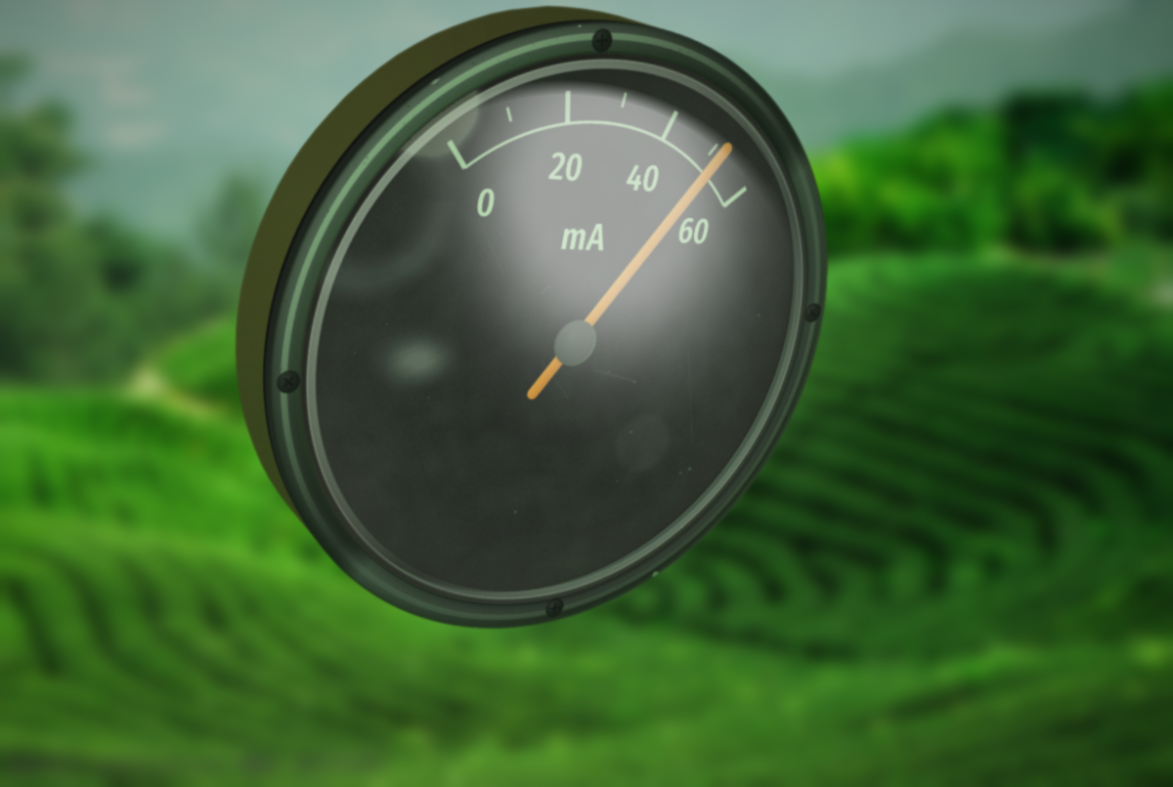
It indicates 50,mA
